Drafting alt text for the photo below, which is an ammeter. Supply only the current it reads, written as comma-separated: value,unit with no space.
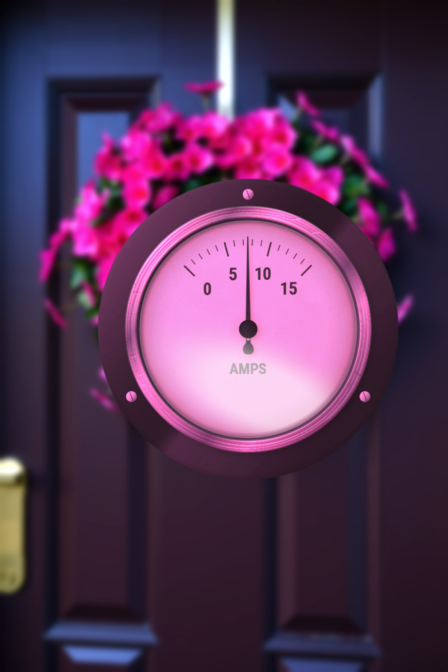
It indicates 7.5,A
